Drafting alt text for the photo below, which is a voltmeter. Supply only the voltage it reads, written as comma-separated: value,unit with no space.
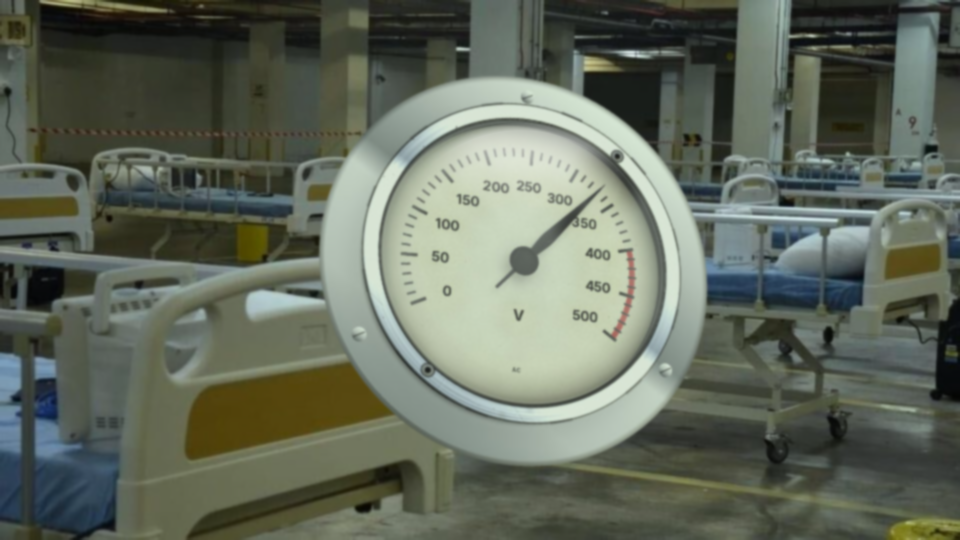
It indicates 330,V
